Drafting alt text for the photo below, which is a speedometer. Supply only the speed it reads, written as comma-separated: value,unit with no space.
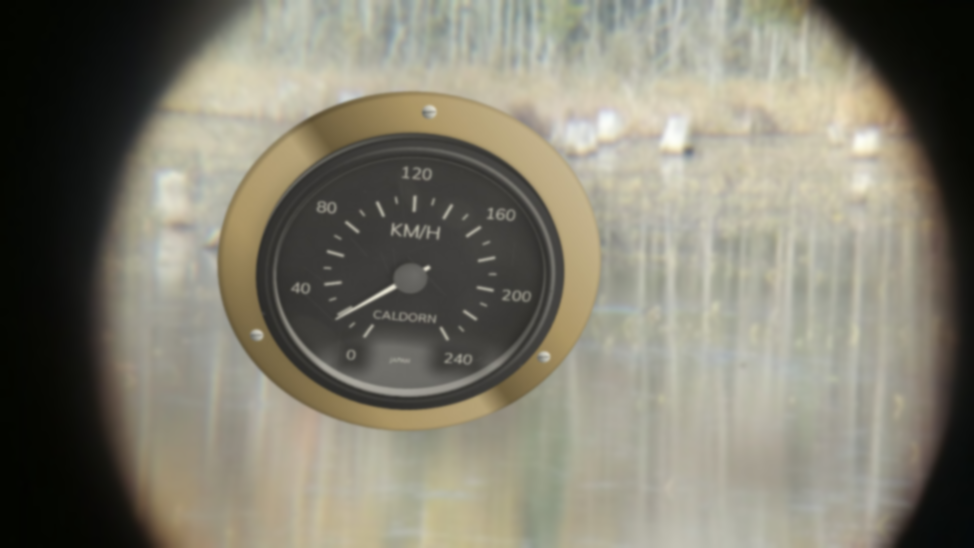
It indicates 20,km/h
